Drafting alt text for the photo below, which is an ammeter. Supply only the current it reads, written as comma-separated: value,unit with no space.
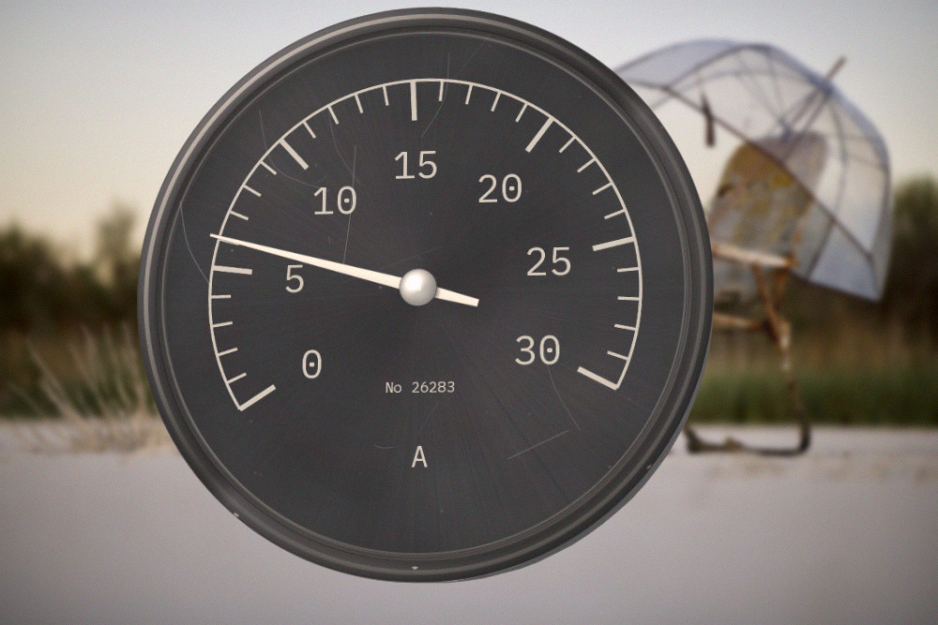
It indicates 6,A
